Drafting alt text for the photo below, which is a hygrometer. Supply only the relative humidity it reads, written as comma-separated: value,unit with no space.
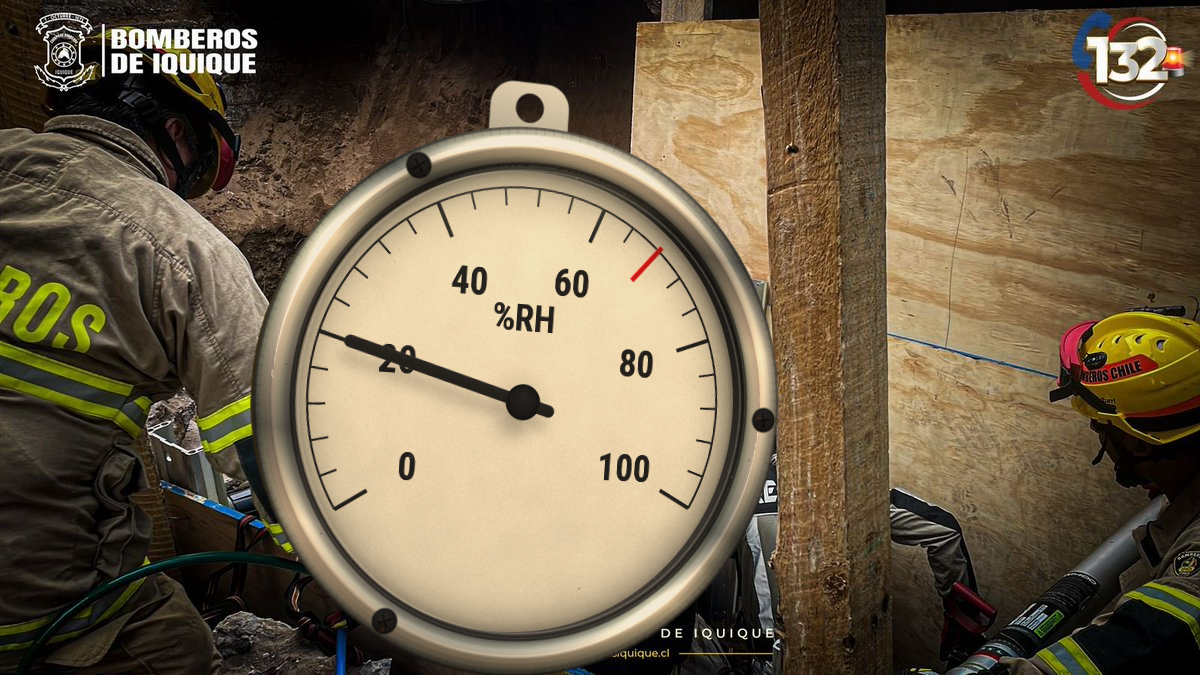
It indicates 20,%
